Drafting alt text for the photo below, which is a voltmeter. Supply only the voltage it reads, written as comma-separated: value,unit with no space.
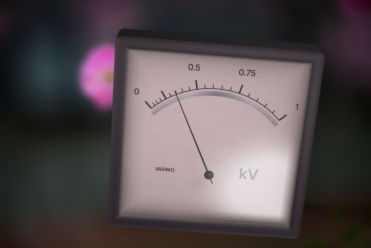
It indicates 0.35,kV
